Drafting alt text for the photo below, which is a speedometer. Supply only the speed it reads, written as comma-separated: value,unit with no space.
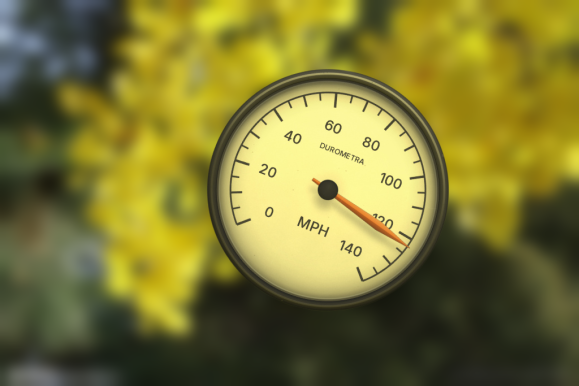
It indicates 122.5,mph
